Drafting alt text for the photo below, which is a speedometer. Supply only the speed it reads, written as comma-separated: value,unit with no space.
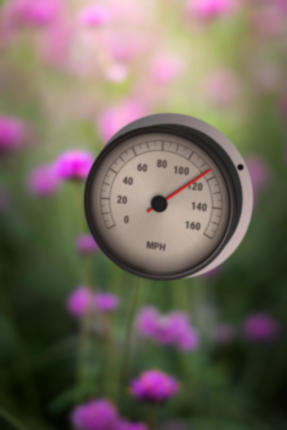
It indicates 115,mph
